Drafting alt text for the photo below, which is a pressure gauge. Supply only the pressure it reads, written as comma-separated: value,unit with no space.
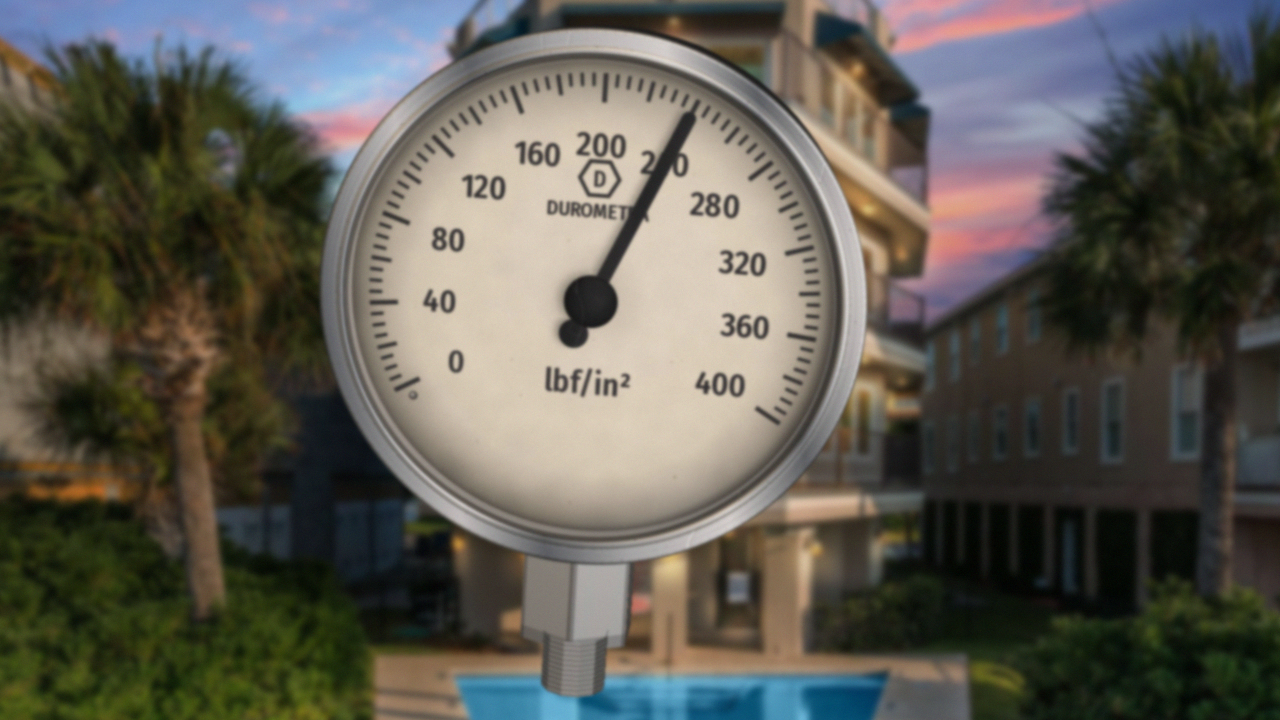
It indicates 240,psi
